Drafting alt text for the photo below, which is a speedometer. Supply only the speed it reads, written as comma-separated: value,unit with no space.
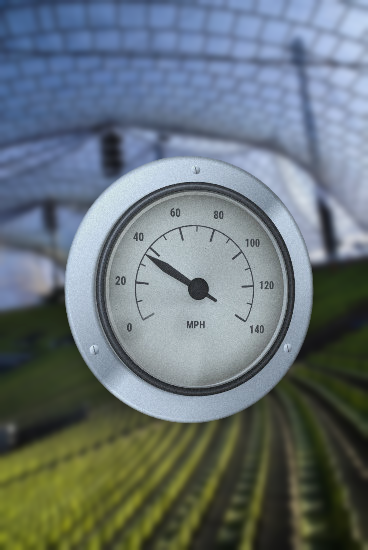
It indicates 35,mph
